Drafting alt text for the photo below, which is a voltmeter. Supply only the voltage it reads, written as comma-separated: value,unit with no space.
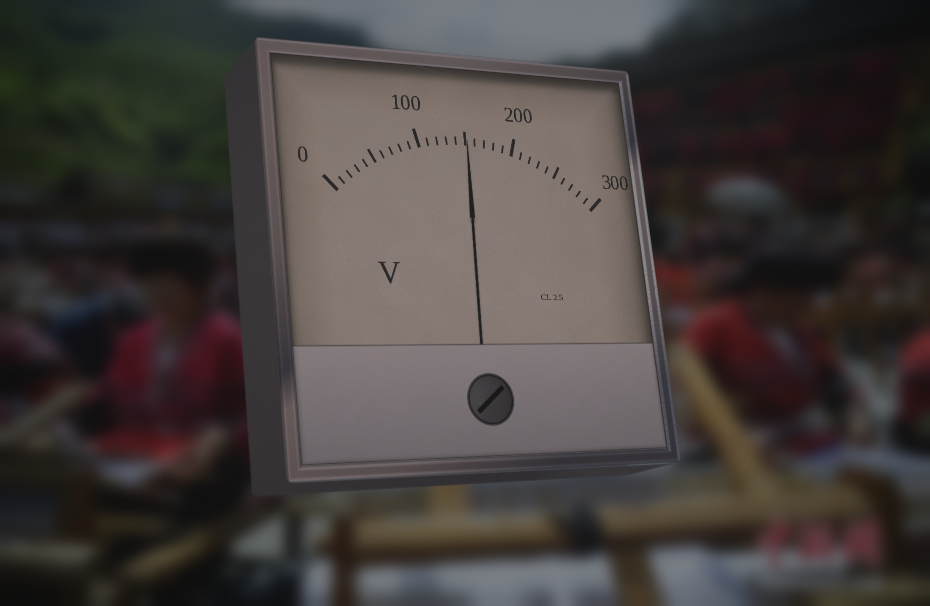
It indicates 150,V
